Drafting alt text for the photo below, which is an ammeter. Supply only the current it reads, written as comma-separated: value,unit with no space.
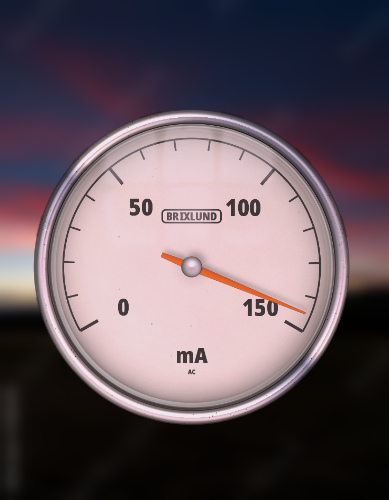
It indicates 145,mA
